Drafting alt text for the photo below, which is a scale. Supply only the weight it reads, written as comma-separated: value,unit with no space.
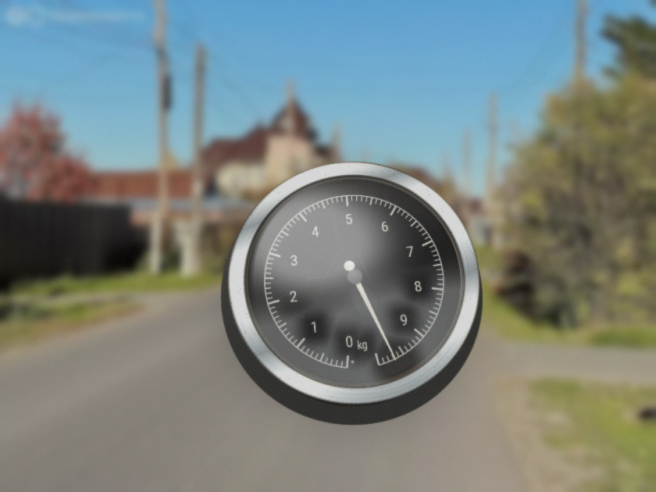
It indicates 9.7,kg
